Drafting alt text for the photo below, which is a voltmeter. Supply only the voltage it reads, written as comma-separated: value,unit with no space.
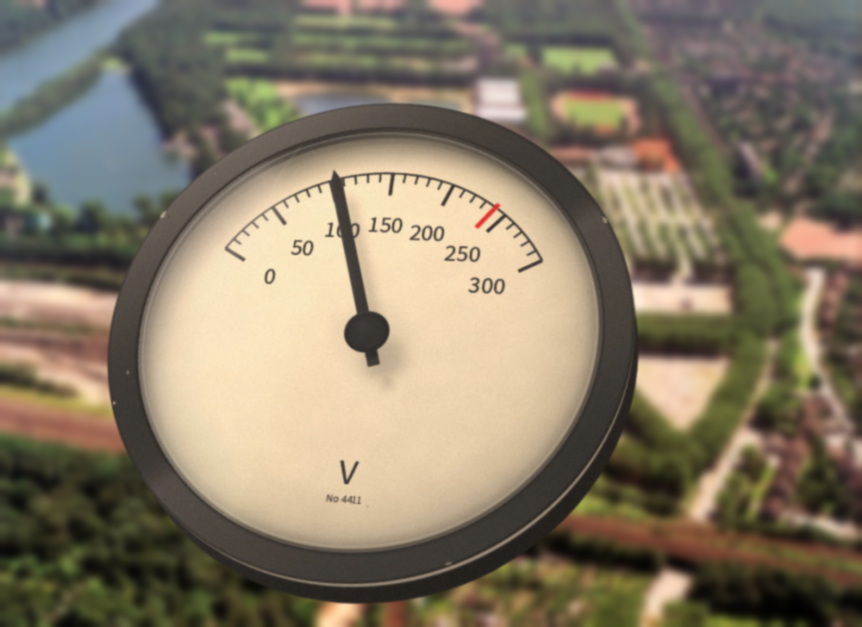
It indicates 105,V
